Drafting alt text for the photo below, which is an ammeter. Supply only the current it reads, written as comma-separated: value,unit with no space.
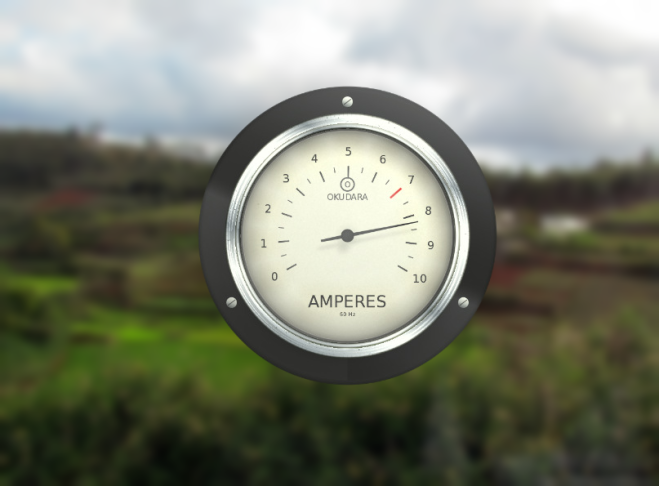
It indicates 8.25,A
